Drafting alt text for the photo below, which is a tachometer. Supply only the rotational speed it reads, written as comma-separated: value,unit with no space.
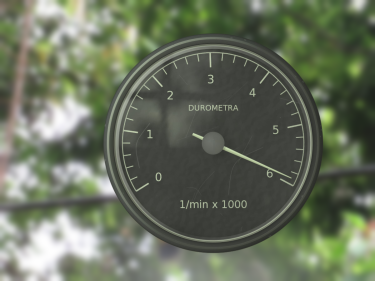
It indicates 5900,rpm
